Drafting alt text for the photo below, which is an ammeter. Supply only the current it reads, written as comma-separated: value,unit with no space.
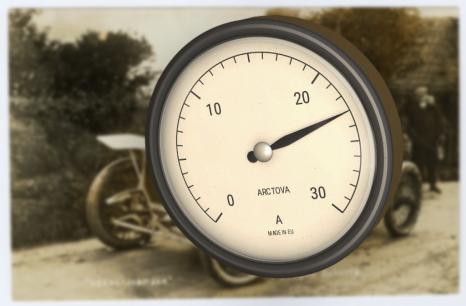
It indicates 23,A
